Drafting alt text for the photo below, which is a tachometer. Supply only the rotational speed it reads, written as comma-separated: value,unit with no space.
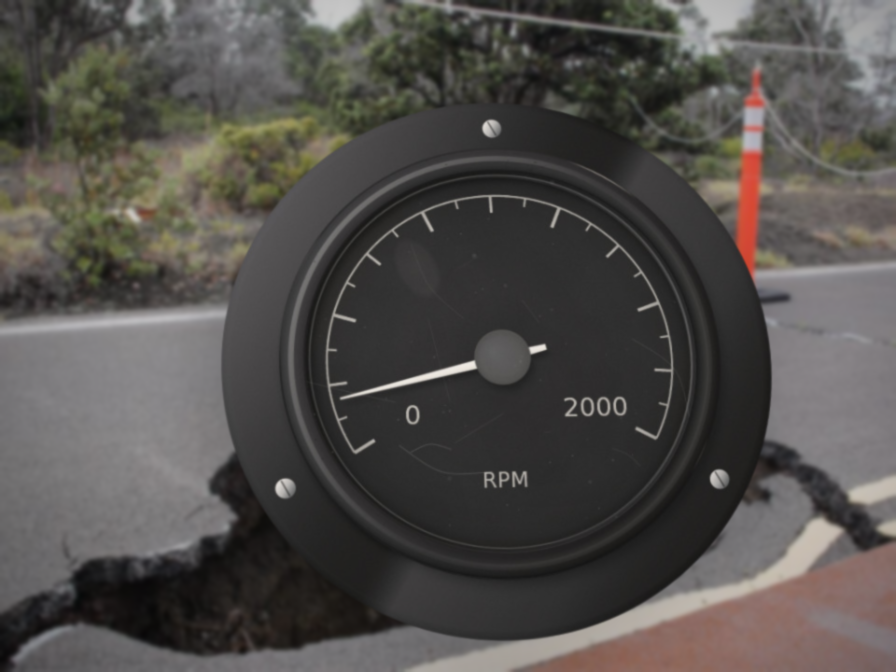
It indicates 150,rpm
